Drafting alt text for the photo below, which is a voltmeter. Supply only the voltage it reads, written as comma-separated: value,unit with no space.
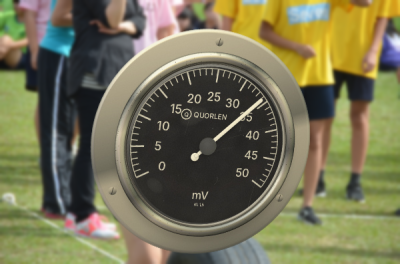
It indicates 34,mV
